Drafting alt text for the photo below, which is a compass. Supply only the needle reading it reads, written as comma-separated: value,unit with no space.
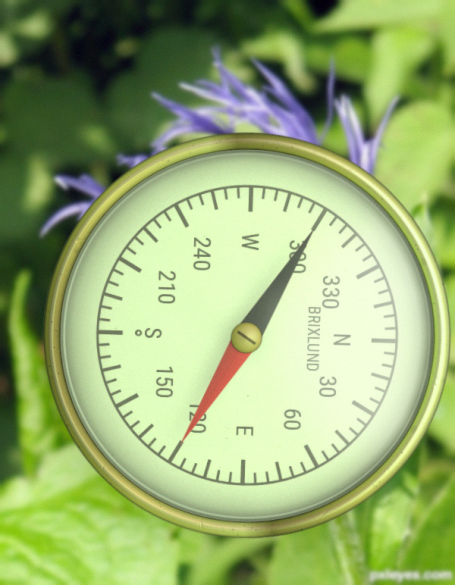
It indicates 120,°
